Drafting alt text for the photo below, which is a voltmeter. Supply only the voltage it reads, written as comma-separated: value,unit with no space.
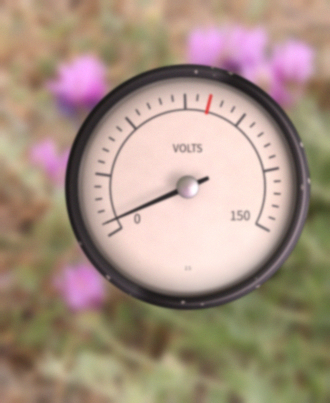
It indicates 5,V
